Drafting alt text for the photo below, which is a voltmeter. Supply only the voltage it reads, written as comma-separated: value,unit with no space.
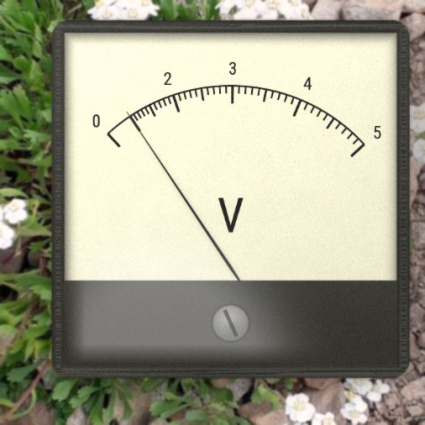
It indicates 1,V
